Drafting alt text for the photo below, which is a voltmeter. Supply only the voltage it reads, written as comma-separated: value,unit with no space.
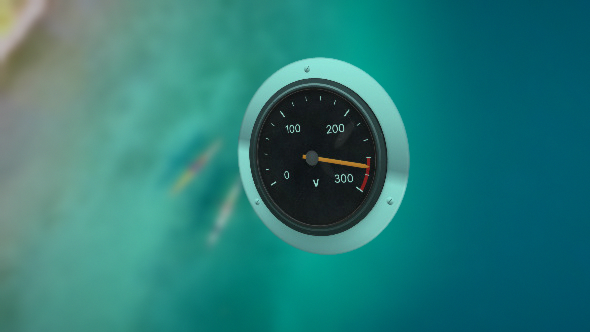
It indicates 270,V
